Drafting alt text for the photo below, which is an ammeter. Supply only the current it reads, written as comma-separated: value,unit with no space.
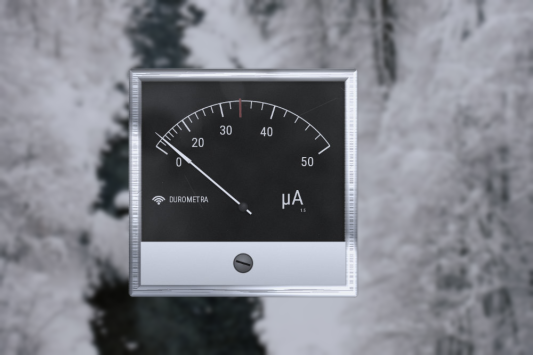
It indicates 10,µA
